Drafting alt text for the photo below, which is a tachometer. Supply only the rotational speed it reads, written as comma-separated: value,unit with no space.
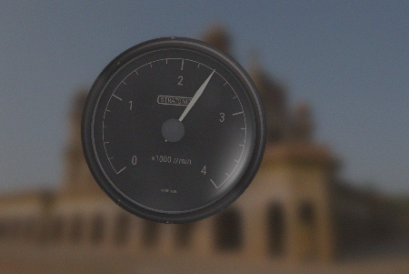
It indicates 2400,rpm
